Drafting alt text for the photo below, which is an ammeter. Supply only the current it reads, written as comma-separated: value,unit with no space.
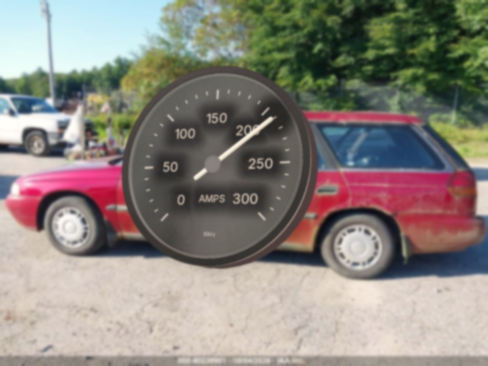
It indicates 210,A
